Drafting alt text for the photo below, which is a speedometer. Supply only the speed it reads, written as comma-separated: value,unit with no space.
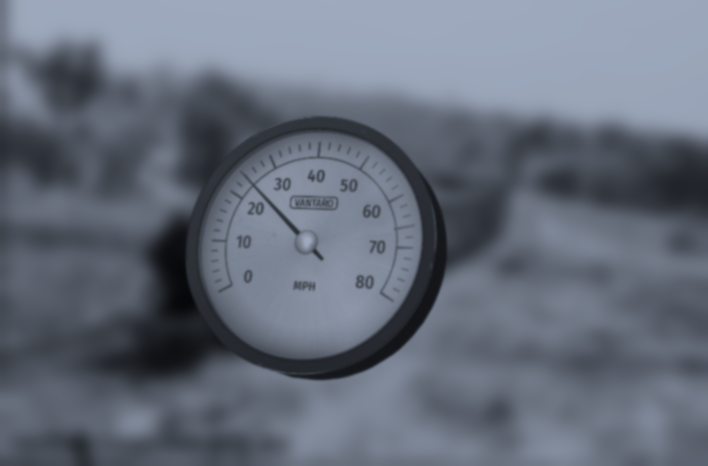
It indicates 24,mph
